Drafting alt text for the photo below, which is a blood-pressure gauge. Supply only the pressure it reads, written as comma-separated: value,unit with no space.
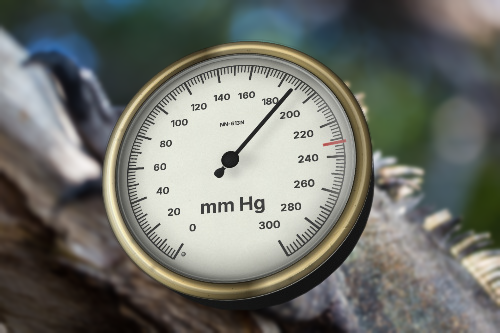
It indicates 190,mmHg
